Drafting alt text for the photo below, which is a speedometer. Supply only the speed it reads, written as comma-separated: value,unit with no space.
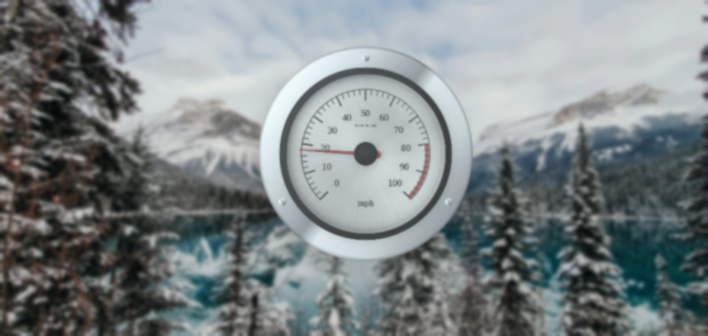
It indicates 18,mph
